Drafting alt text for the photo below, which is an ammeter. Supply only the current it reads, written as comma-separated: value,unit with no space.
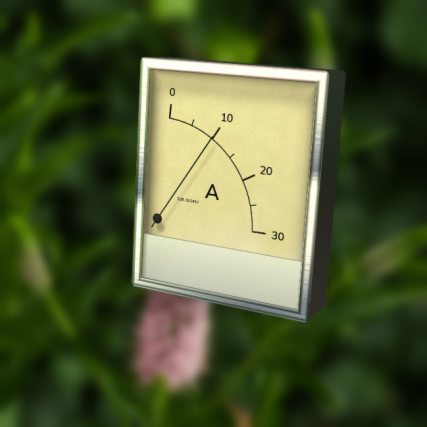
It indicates 10,A
